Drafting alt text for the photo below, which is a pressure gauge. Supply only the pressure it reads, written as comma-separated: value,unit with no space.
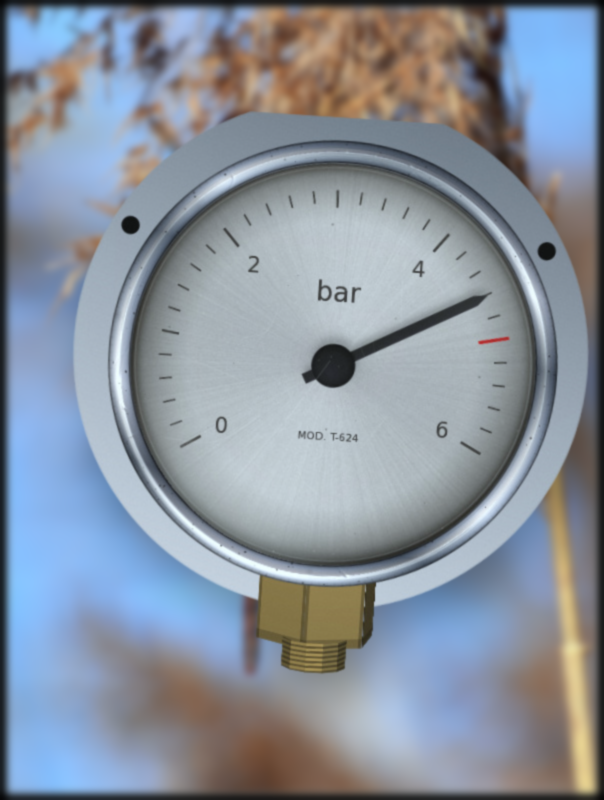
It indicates 4.6,bar
